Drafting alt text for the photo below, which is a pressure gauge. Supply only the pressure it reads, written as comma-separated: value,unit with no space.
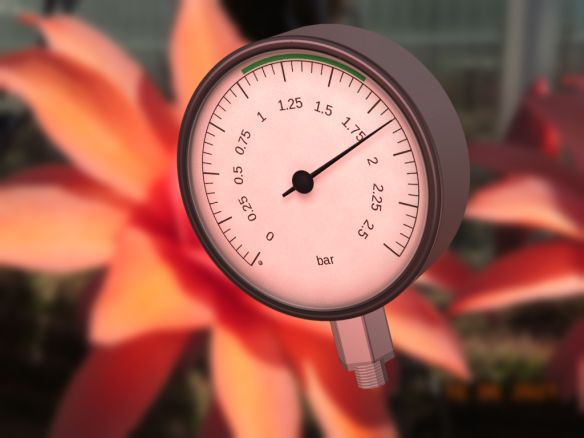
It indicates 1.85,bar
